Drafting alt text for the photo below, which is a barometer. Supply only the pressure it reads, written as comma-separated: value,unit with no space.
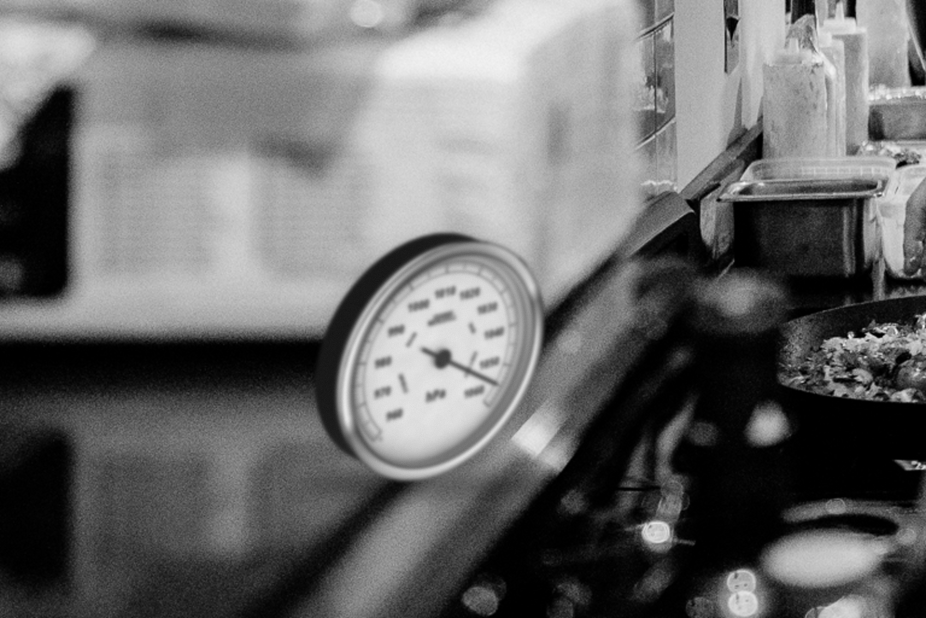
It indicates 1055,hPa
